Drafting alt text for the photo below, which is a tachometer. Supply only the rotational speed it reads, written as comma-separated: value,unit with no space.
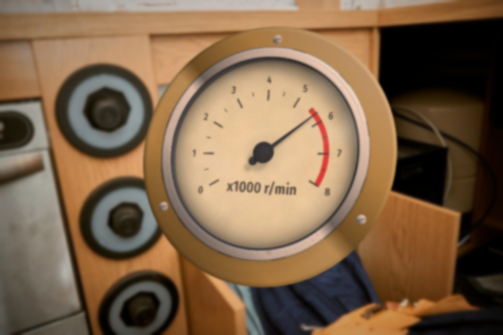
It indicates 5750,rpm
